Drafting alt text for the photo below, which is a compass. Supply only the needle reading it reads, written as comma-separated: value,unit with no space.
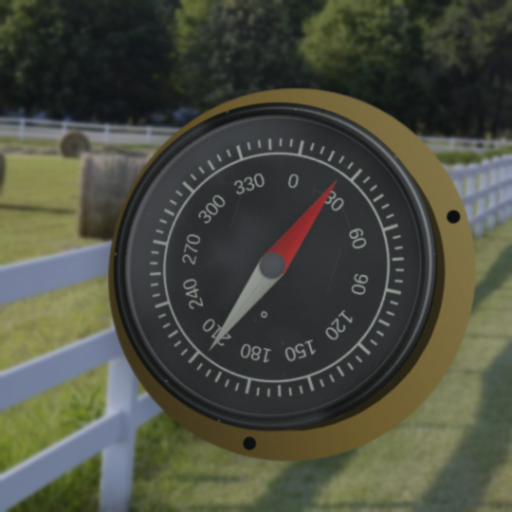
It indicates 25,°
